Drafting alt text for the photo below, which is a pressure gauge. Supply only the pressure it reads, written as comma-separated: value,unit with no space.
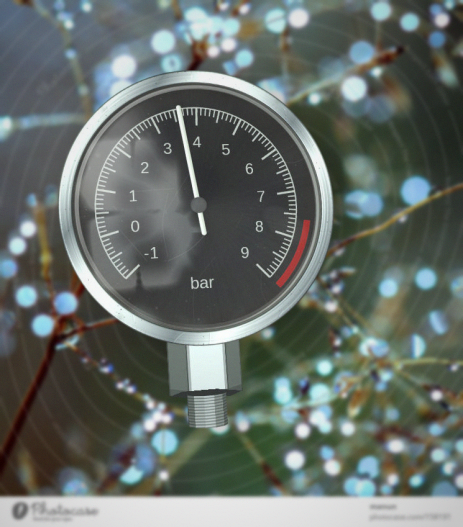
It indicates 3.6,bar
